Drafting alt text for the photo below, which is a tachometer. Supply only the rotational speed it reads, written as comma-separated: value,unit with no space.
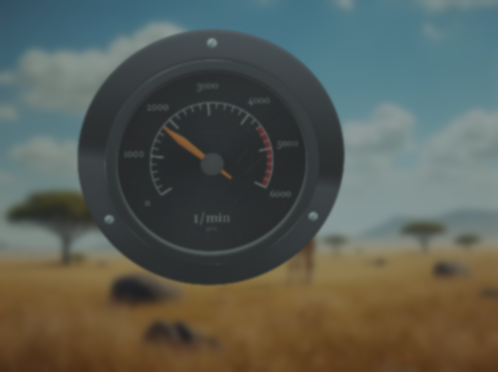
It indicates 1800,rpm
